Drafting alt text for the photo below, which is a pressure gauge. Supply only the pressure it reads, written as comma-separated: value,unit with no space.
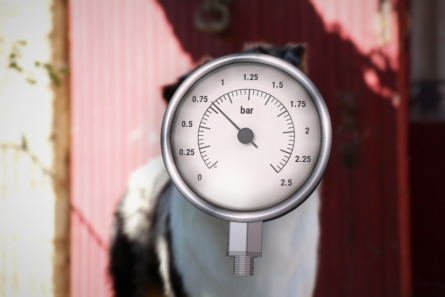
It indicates 0.8,bar
